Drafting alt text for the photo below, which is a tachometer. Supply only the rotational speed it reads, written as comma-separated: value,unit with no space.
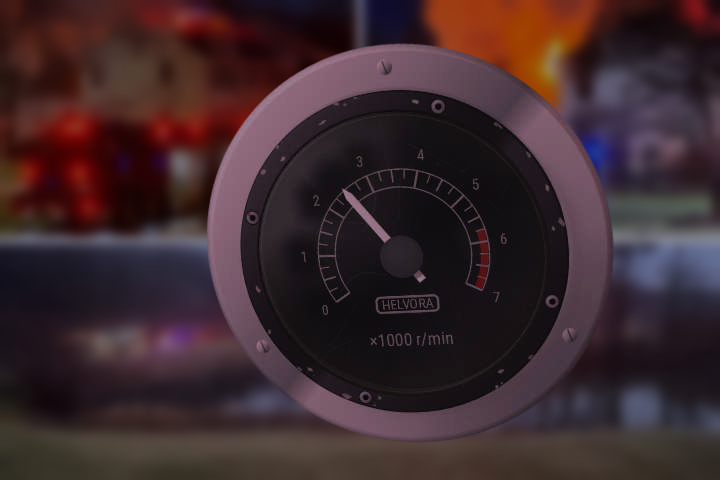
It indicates 2500,rpm
